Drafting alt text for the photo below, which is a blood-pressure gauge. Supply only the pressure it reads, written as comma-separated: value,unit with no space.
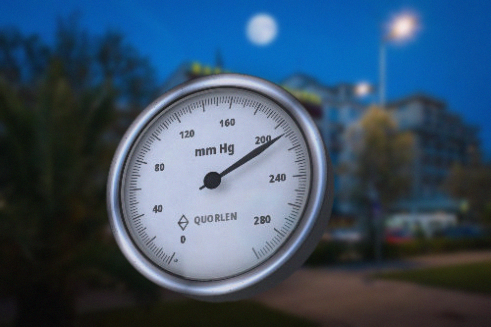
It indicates 210,mmHg
